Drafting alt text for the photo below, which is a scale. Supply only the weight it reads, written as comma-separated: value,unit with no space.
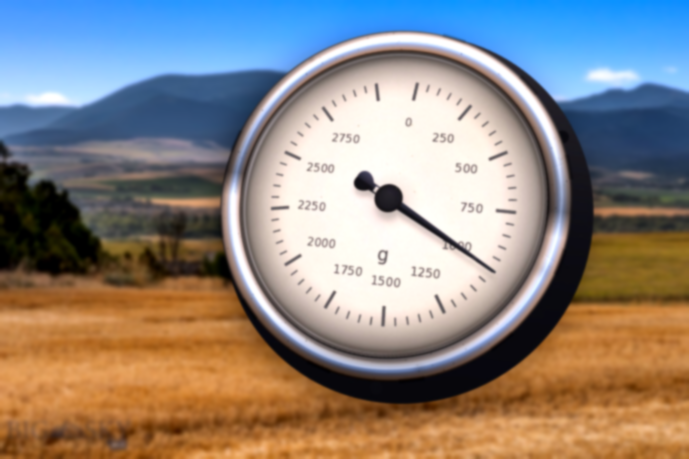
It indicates 1000,g
